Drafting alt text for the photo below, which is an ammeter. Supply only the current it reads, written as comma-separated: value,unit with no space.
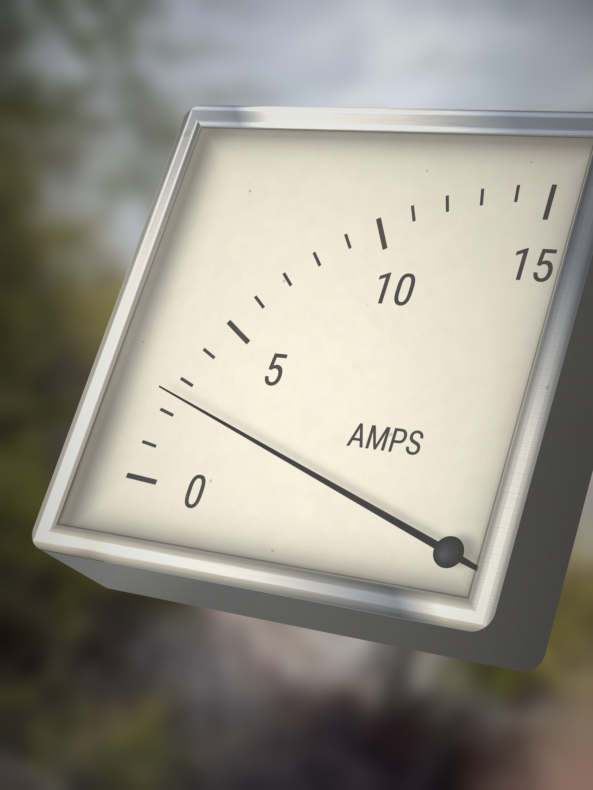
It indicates 2.5,A
